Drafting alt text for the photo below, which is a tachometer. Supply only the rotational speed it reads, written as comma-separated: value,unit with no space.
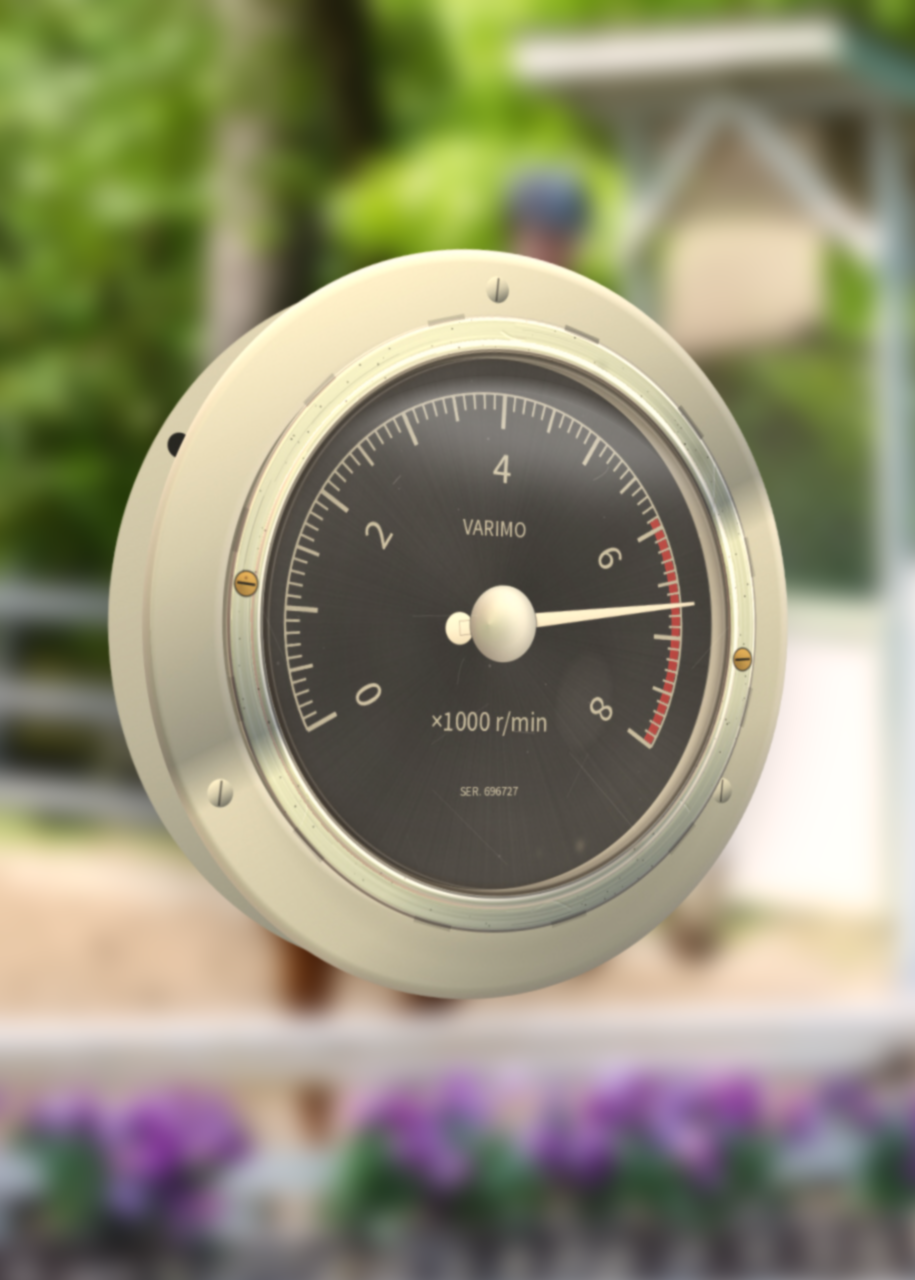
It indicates 6700,rpm
